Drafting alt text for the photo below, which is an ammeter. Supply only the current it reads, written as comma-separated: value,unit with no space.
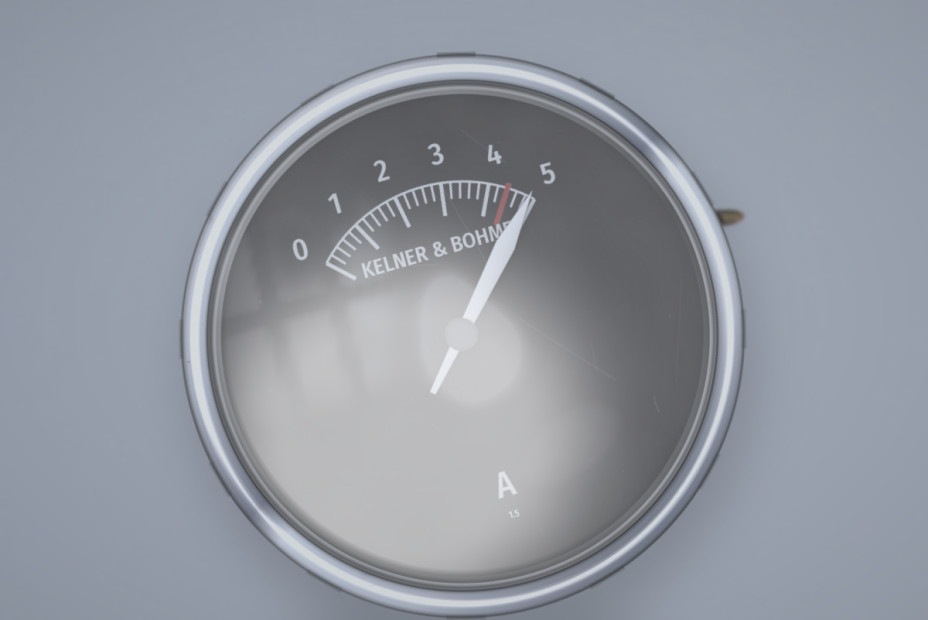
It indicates 4.9,A
